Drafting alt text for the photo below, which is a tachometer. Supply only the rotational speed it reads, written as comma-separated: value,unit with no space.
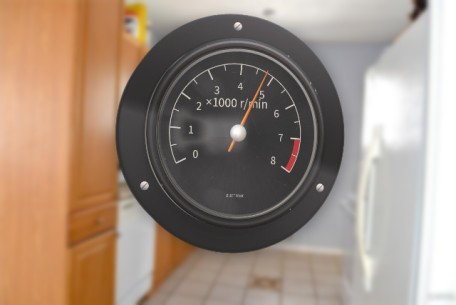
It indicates 4750,rpm
